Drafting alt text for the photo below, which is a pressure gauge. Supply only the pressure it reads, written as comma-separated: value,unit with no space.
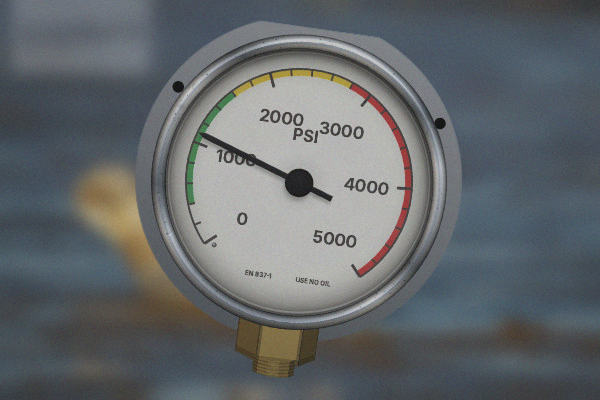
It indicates 1100,psi
